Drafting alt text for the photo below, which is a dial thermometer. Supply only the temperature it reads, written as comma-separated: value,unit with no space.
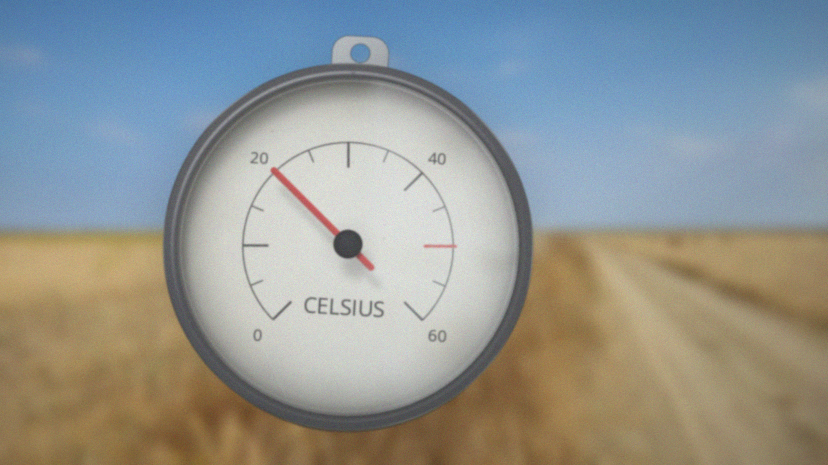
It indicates 20,°C
